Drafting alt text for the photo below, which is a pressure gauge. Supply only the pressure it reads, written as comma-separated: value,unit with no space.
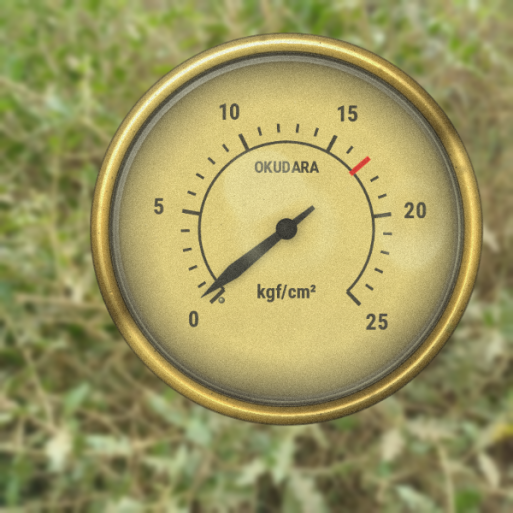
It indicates 0.5,kg/cm²
